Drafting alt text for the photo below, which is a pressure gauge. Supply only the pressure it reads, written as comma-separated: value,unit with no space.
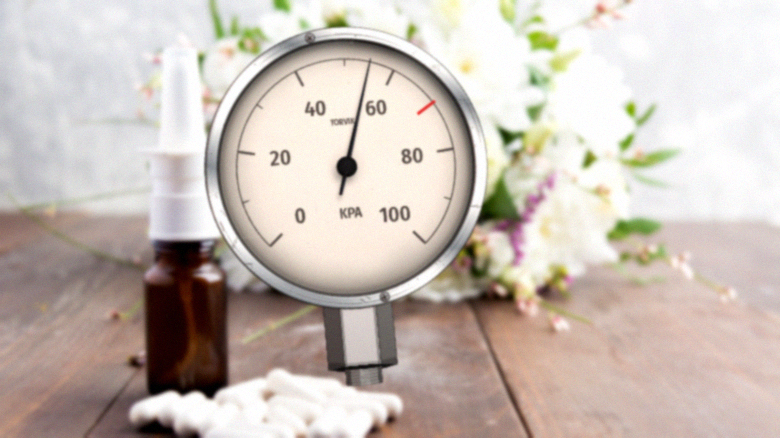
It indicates 55,kPa
